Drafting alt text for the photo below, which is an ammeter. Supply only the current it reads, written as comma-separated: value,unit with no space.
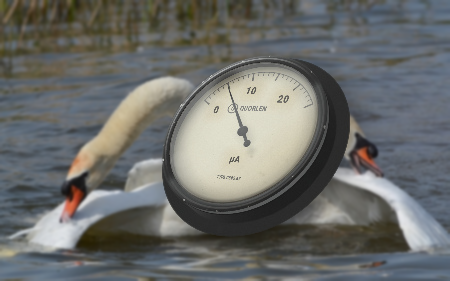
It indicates 5,µA
